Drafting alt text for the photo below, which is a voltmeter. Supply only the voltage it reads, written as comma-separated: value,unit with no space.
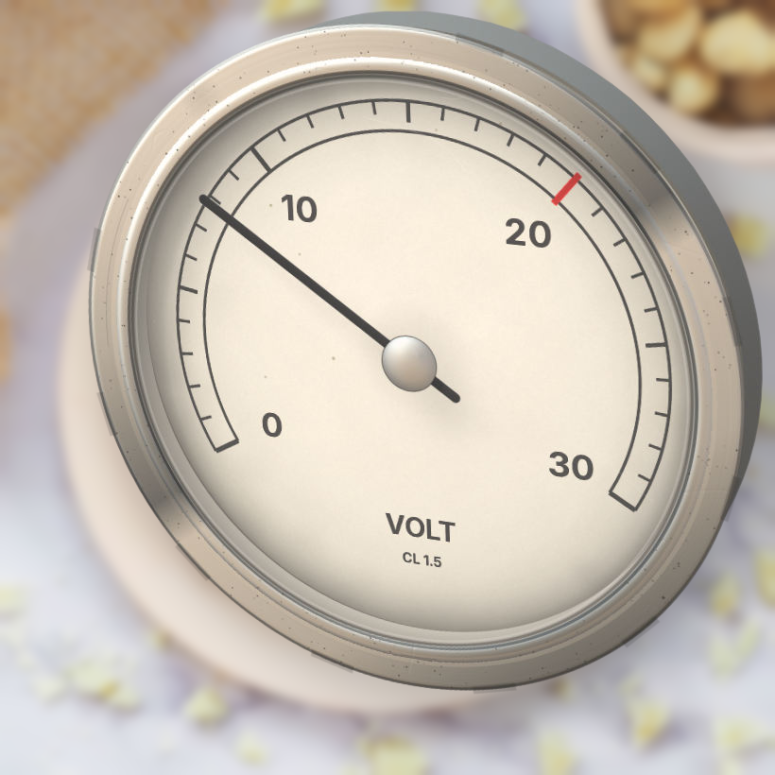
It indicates 8,V
